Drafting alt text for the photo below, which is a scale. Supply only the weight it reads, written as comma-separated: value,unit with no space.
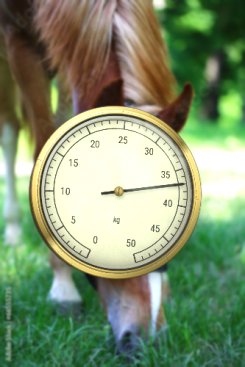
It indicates 37,kg
